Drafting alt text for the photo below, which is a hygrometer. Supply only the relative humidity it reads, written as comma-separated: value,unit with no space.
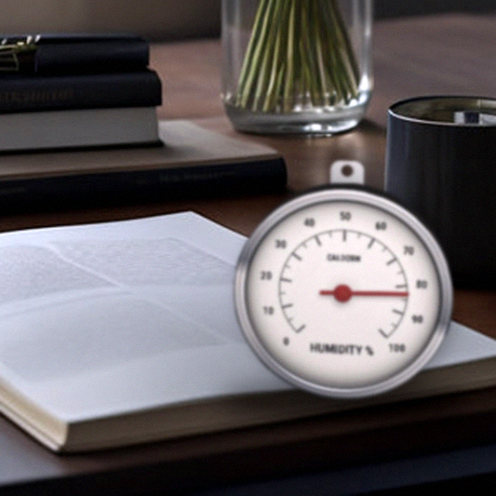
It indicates 82.5,%
